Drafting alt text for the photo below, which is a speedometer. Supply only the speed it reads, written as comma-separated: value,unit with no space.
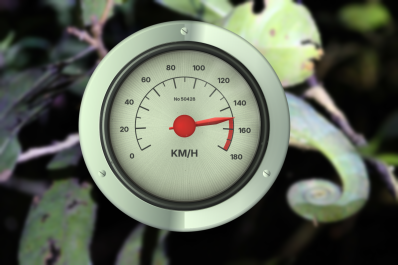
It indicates 150,km/h
